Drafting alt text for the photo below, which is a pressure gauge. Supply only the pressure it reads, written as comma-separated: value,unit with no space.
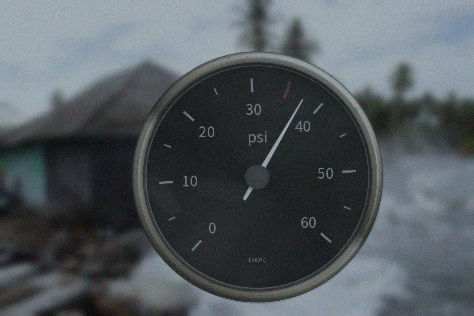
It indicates 37.5,psi
